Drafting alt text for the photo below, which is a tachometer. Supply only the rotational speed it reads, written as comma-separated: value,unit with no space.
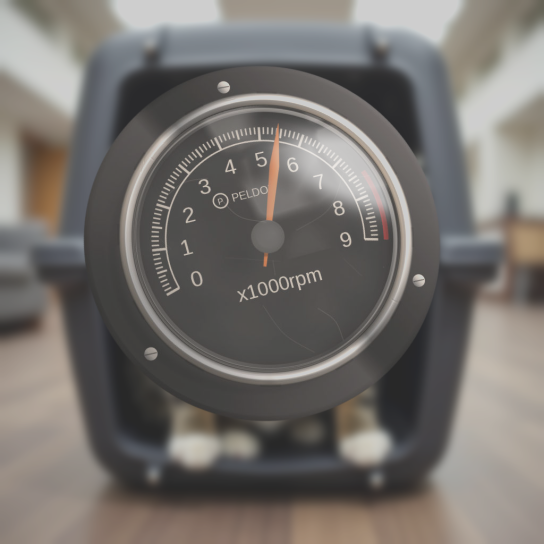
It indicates 5400,rpm
